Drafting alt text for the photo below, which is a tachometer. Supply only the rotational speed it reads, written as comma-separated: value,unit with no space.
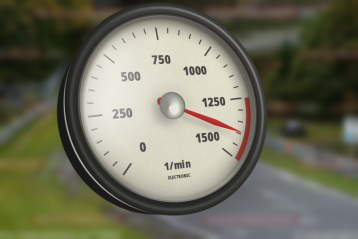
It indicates 1400,rpm
